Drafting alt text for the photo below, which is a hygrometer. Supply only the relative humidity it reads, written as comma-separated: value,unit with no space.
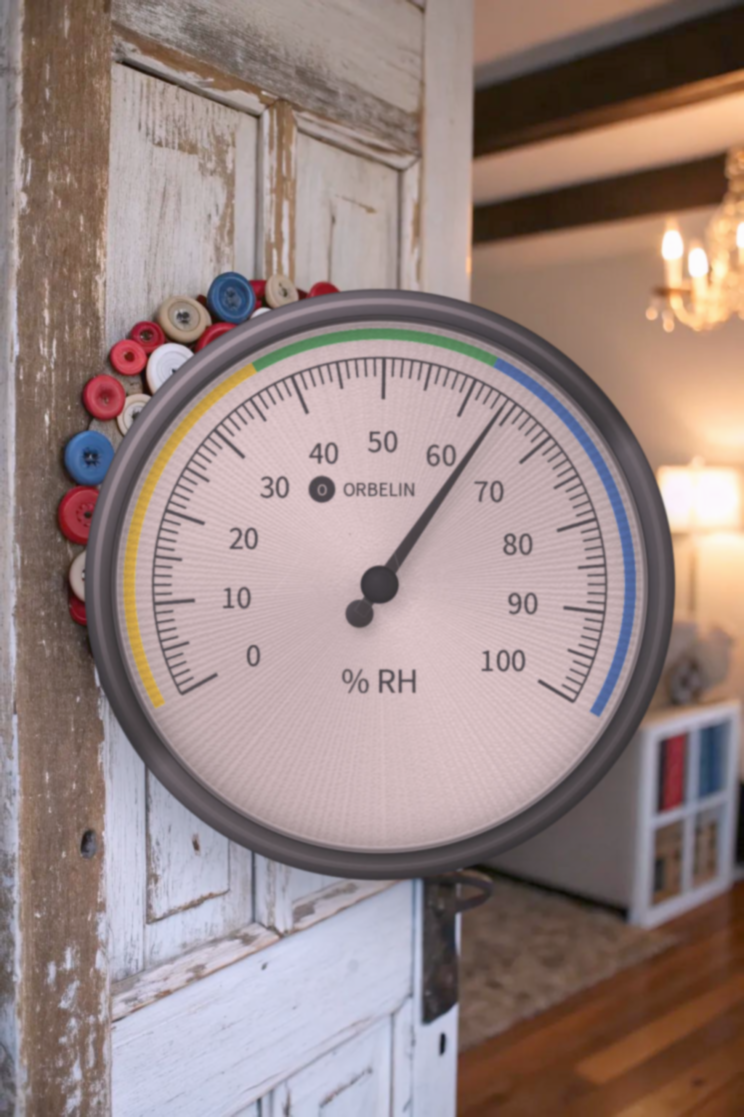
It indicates 64,%
